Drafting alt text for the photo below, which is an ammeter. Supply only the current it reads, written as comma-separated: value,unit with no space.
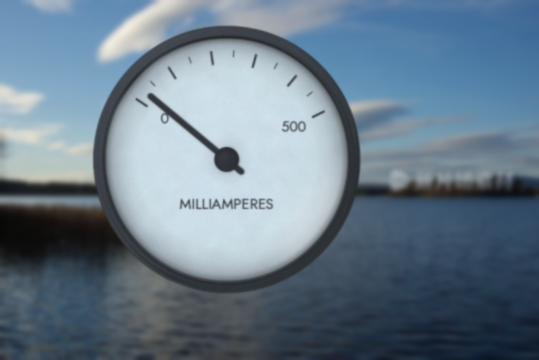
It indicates 25,mA
